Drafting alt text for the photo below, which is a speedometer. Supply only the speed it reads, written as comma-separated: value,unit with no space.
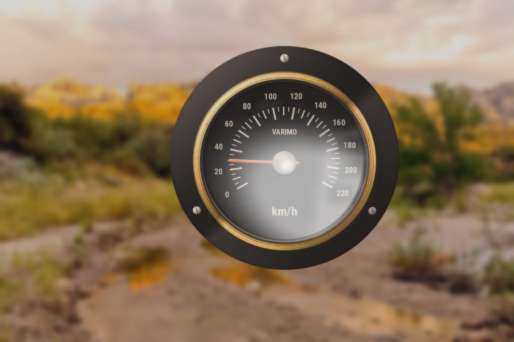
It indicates 30,km/h
